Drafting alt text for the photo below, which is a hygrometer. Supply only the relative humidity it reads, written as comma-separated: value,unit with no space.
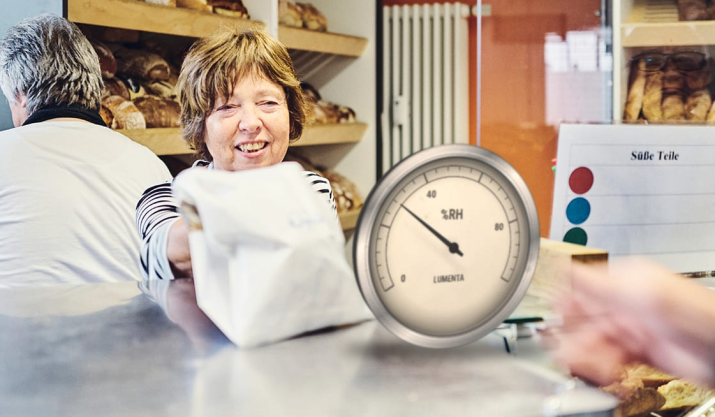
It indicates 28,%
